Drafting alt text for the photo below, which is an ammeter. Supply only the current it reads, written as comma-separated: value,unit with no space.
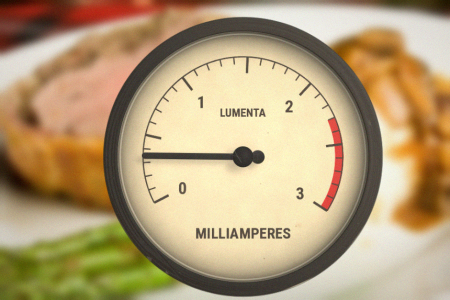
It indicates 0.35,mA
